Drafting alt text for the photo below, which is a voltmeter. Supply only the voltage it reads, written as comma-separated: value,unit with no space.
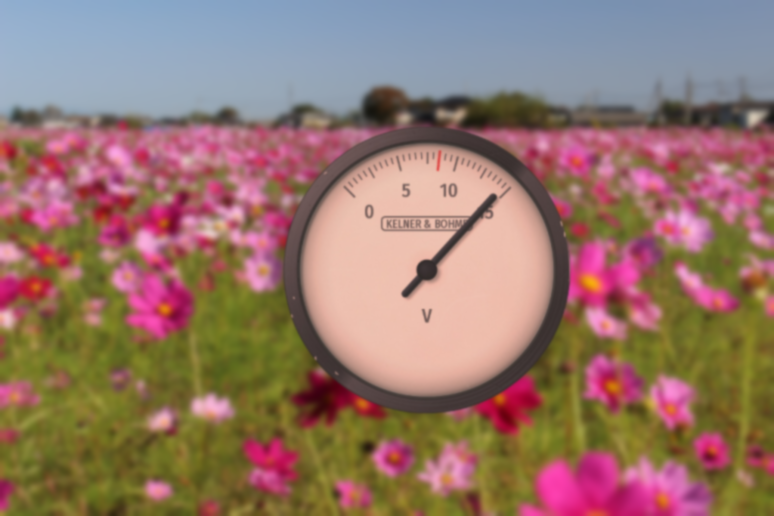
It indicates 14.5,V
